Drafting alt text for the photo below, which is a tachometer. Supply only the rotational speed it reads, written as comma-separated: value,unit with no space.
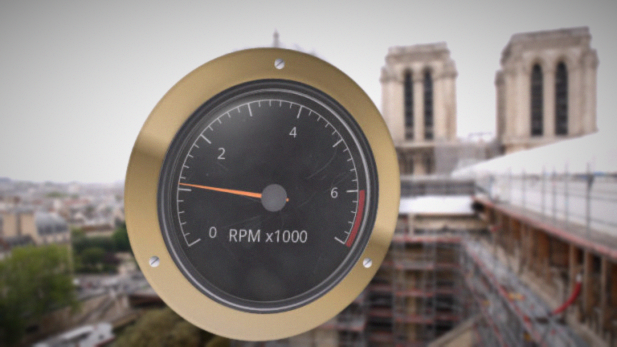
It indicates 1100,rpm
